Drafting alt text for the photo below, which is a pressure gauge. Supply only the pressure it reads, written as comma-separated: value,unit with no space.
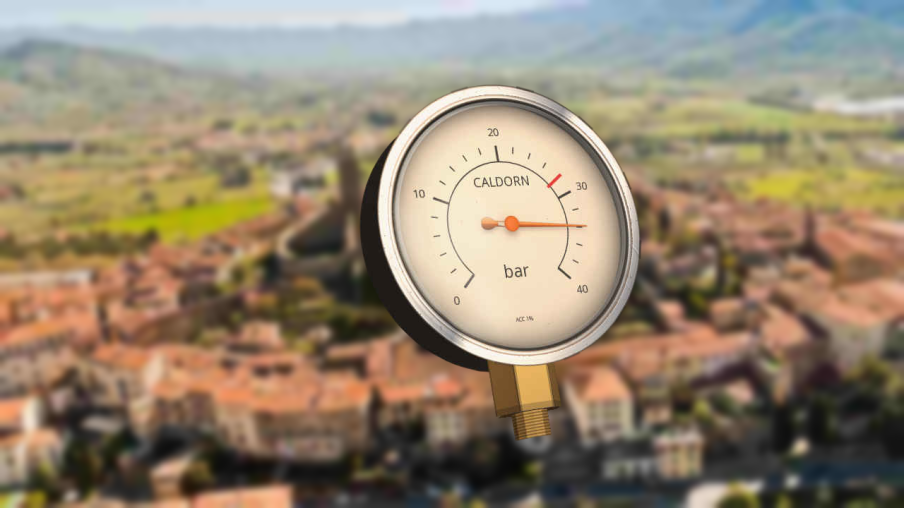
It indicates 34,bar
